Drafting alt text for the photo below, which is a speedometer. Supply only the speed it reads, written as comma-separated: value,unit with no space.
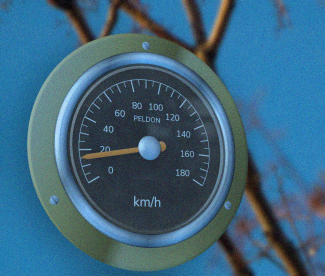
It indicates 15,km/h
